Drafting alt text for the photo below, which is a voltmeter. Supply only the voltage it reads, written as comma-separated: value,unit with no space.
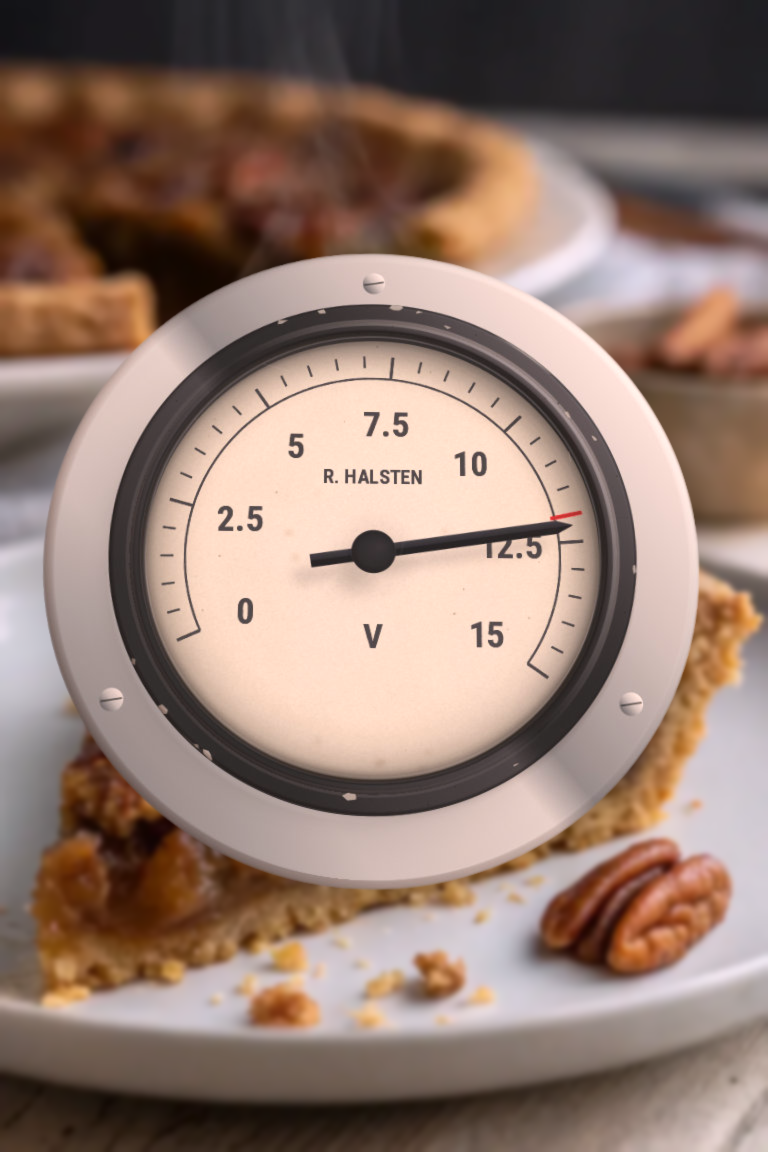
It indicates 12.25,V
